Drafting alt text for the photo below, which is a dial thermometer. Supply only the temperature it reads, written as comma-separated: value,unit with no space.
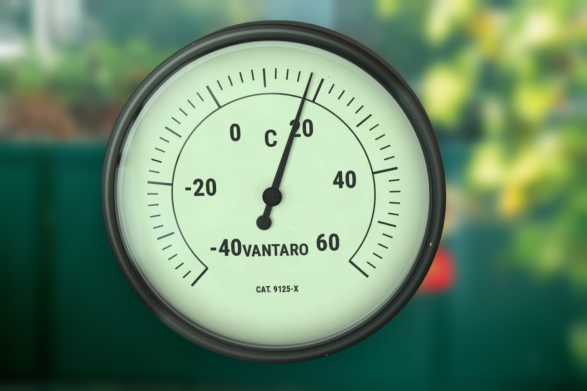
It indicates 18,°C
